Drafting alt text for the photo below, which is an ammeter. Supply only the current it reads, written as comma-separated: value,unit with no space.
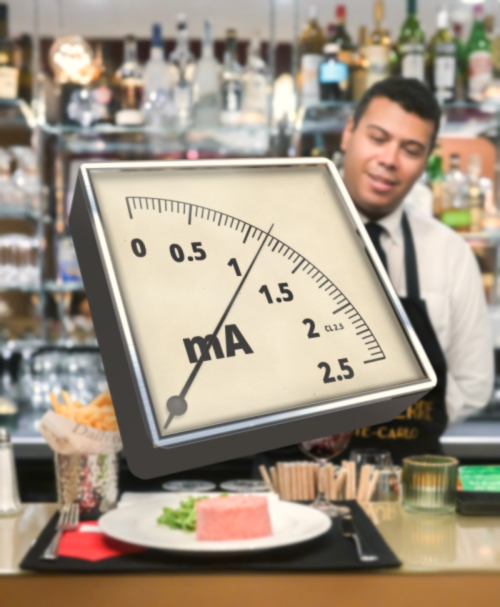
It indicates 1.15,mA
